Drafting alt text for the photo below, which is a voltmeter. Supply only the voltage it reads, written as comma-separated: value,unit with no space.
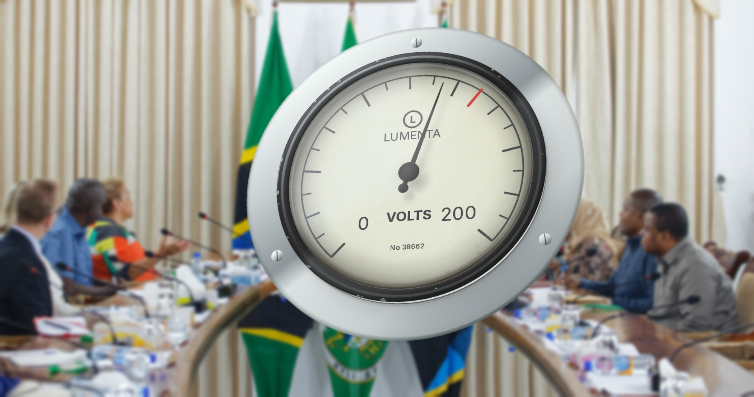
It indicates 115,V
